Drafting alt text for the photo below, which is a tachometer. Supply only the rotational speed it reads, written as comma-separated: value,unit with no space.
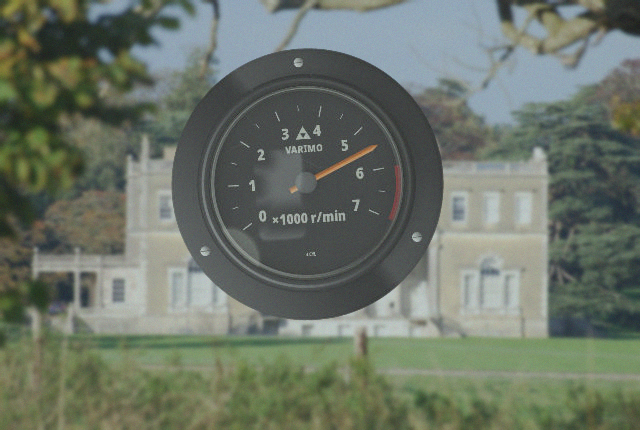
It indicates 5500,rpm
